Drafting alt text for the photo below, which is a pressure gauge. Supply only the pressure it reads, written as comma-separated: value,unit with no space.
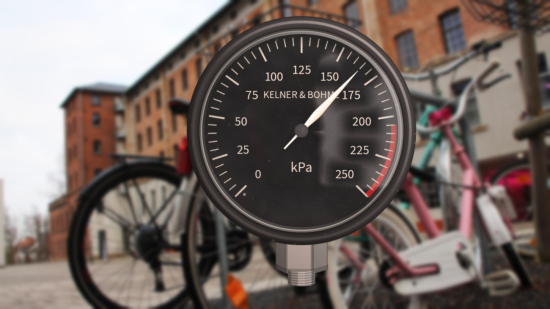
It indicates 165,kPa
